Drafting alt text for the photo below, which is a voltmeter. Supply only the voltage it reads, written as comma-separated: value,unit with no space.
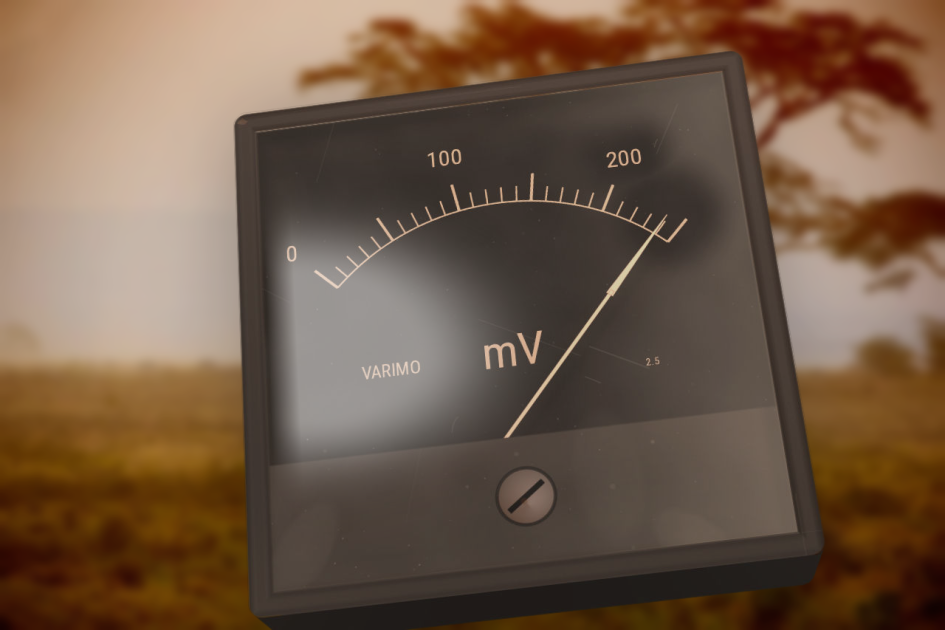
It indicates 240,mV
